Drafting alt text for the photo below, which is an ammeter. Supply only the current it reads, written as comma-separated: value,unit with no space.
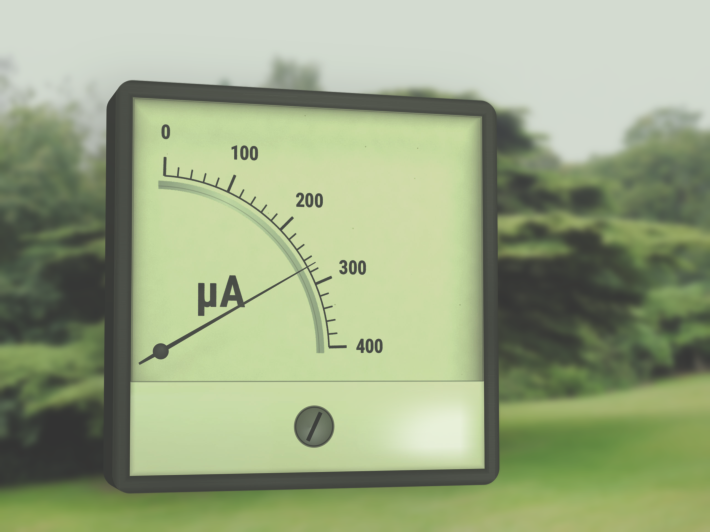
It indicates 270,µA
